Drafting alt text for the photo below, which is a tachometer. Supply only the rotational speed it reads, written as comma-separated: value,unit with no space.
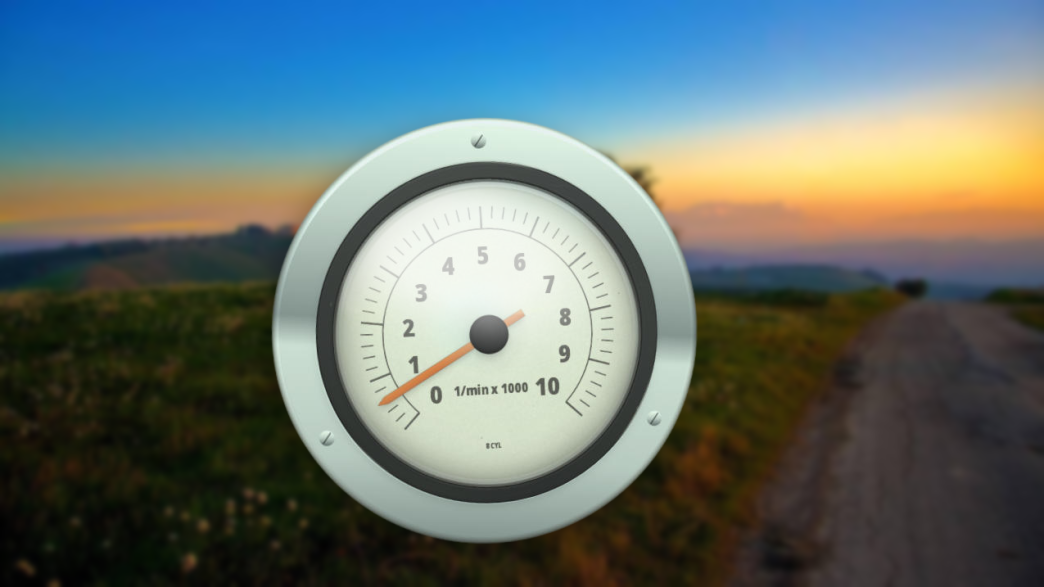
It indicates 600,rpm
